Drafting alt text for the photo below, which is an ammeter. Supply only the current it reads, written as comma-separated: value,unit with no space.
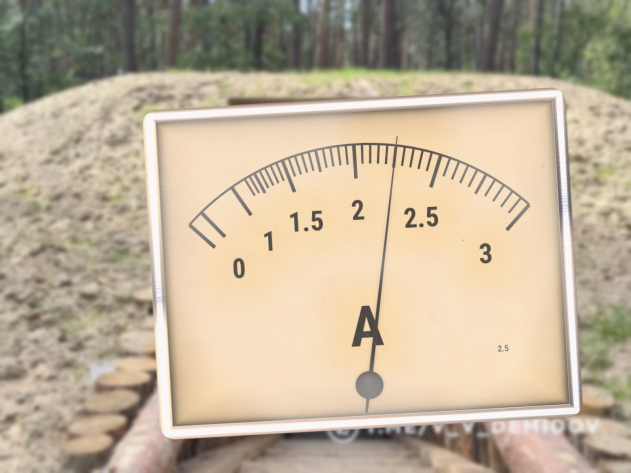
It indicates 2.25,A
